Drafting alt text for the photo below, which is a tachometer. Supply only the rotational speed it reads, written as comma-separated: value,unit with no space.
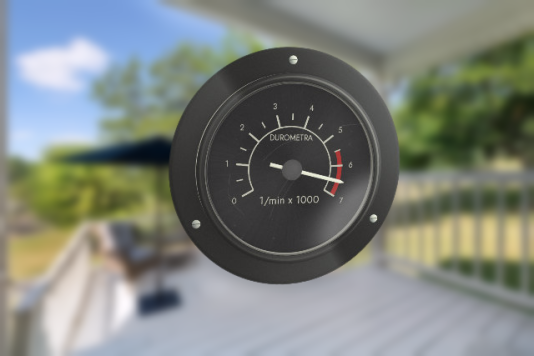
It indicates 6500,rpm
